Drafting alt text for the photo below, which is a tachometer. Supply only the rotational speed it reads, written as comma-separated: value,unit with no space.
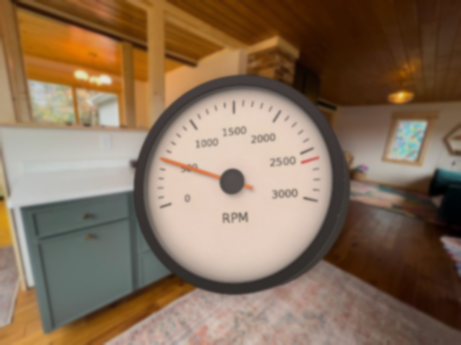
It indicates 500,rpm
